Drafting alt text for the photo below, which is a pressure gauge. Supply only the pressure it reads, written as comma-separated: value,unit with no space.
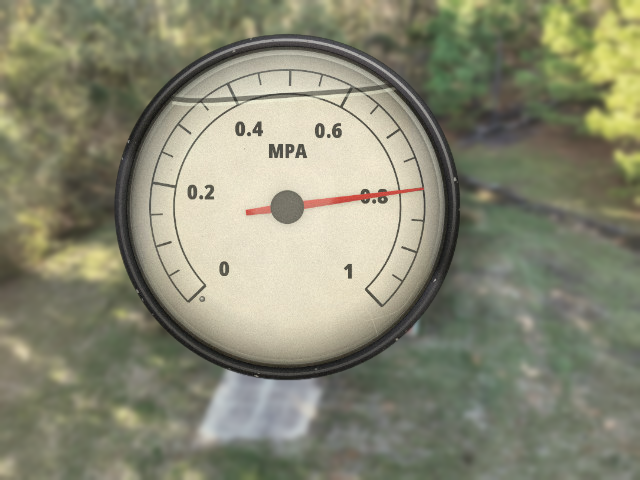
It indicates 0.8,MPa
